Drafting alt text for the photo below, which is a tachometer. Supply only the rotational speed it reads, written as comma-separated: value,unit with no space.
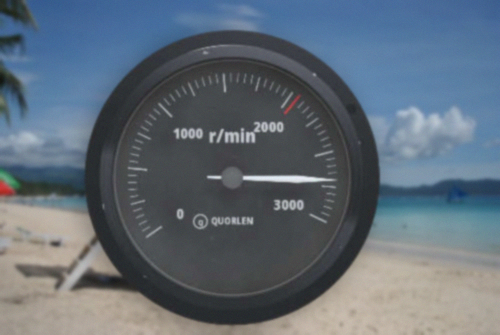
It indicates 2700,rpm
